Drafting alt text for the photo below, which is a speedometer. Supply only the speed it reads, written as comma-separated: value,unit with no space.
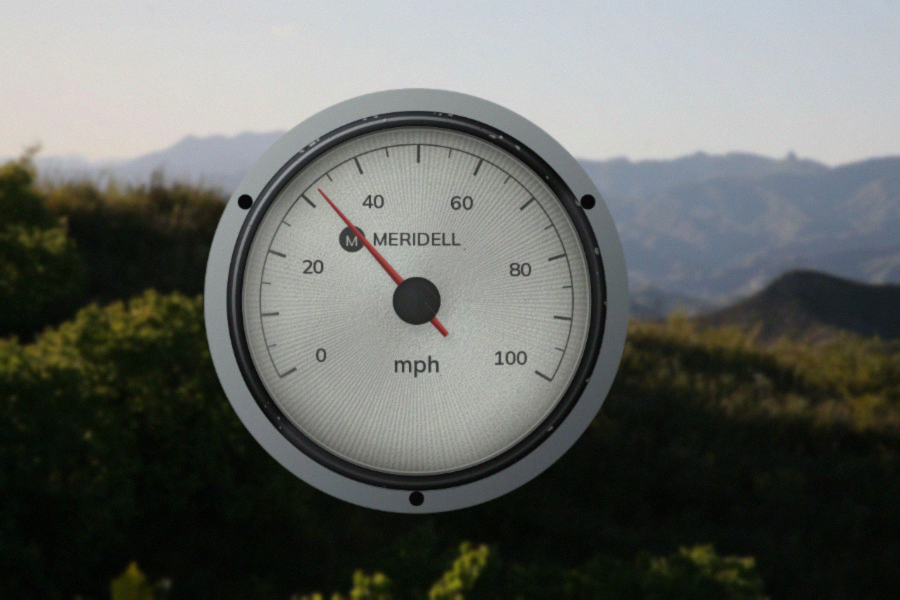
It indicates 32.5,mph
